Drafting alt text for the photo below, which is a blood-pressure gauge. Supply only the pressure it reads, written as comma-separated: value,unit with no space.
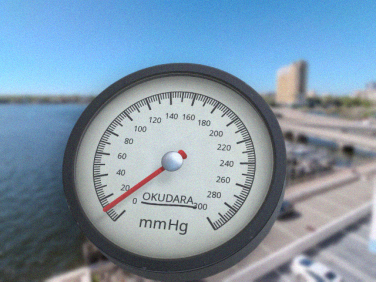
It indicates 10,mmHg
